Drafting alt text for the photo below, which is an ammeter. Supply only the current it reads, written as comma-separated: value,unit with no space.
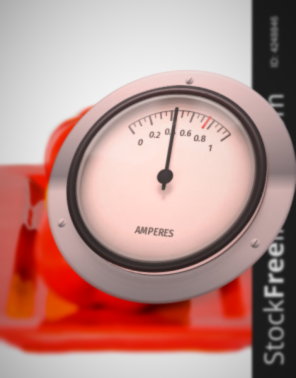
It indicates 0.45,A
